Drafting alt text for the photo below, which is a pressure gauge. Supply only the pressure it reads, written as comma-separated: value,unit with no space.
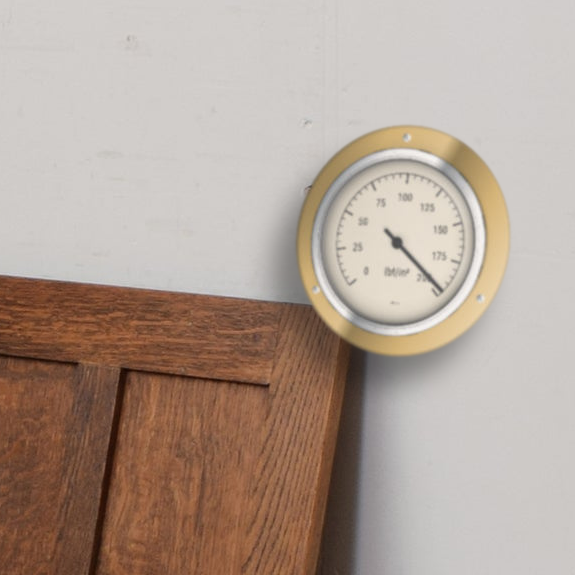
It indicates 195,psi
